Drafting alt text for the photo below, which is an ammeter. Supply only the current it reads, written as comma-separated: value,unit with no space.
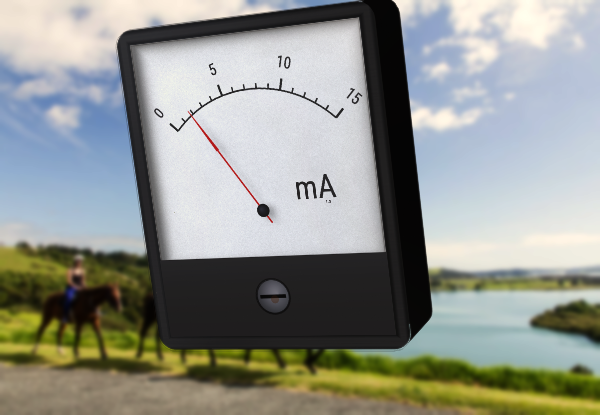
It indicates 2,mA
